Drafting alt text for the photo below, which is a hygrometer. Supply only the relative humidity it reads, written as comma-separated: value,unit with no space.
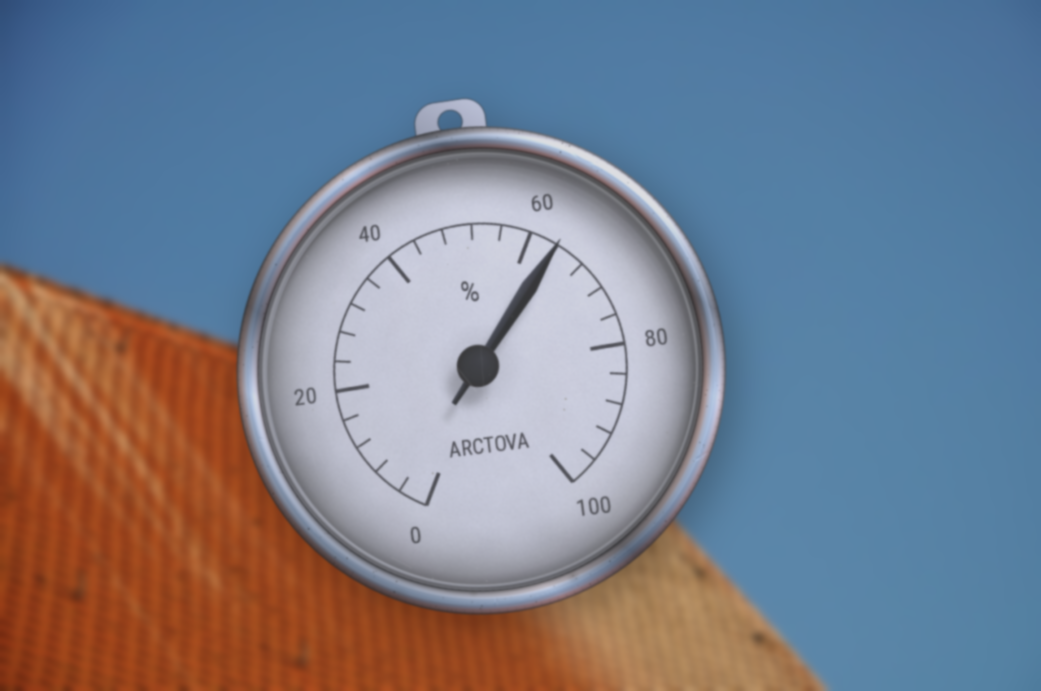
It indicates 64,%
